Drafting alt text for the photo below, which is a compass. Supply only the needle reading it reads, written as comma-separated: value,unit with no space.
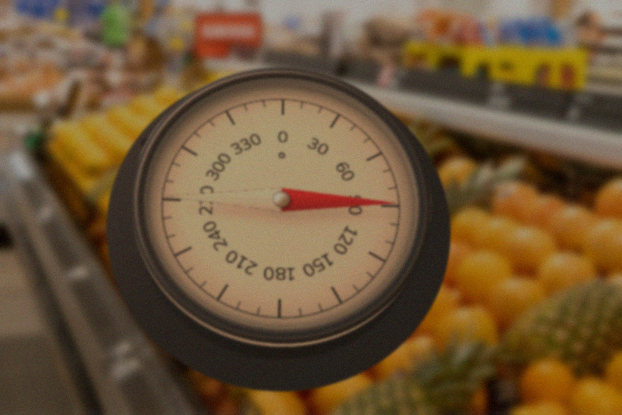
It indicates 90,°
